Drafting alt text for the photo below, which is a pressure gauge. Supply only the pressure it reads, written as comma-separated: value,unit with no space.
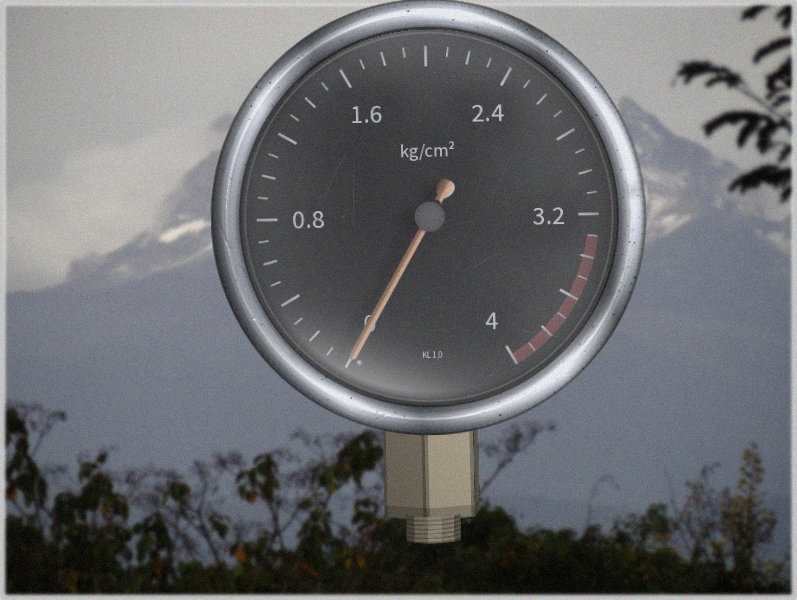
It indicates 0,kg/cm²
